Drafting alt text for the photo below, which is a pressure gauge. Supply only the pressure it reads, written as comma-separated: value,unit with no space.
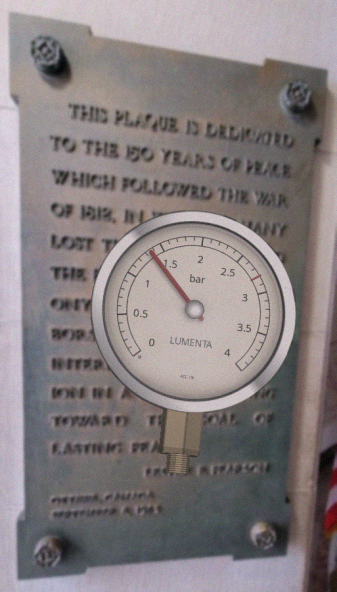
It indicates 1.35,bar
